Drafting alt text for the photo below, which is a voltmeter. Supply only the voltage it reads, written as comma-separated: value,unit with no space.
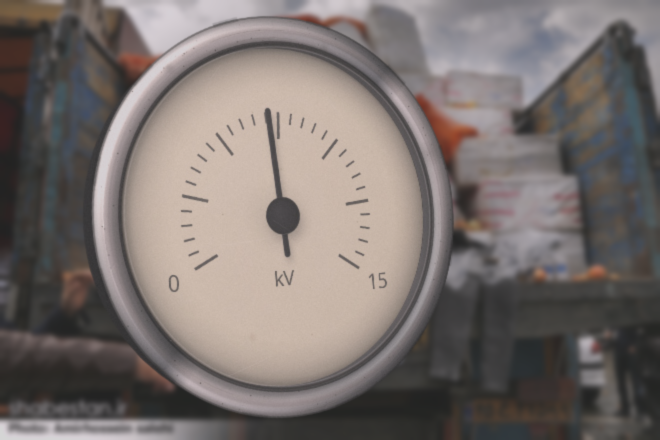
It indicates 7,kV
